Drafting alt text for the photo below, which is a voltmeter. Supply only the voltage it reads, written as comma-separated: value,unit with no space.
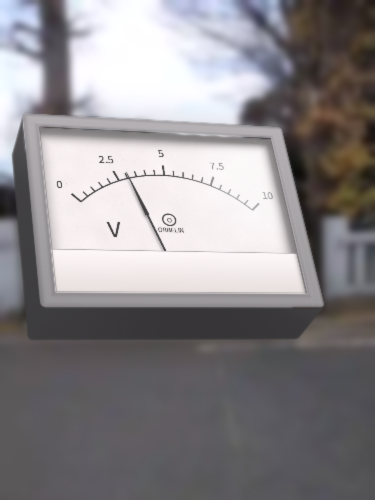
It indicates 3,V
